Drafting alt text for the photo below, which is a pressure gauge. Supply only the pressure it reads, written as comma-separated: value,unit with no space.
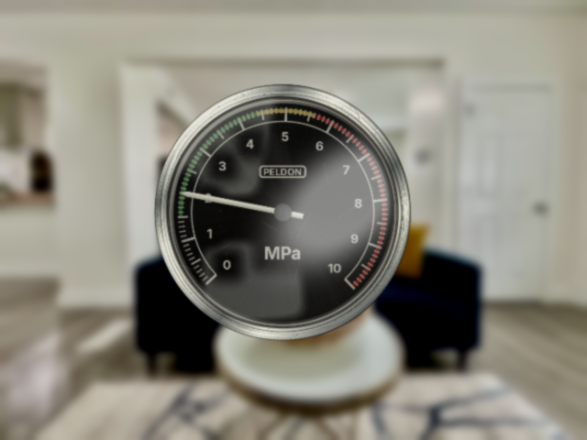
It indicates 2,MPa
